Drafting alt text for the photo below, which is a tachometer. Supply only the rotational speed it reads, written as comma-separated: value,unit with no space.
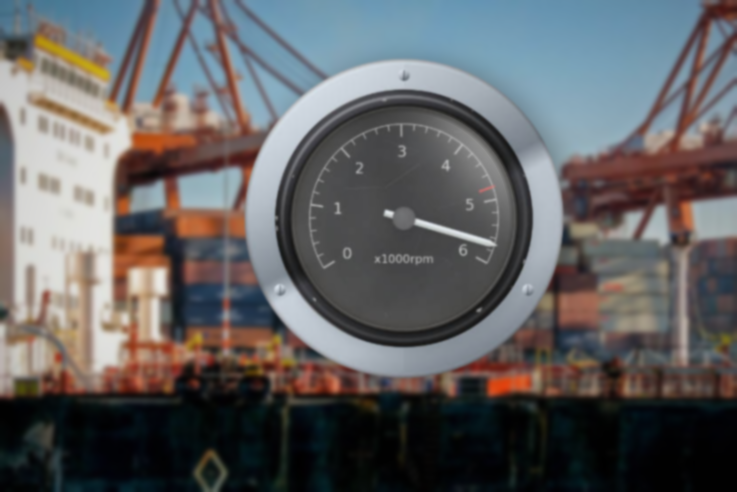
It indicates 5700,rpm
